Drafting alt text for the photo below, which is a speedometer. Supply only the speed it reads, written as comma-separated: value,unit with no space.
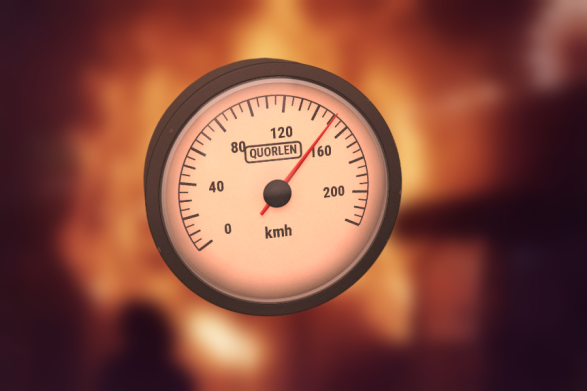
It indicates 150,km/h
